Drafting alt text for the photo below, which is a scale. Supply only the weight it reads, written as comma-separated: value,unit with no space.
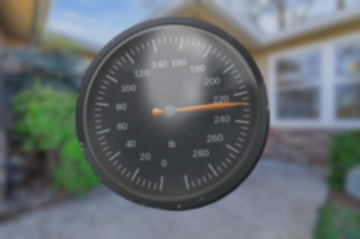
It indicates 228,lb
